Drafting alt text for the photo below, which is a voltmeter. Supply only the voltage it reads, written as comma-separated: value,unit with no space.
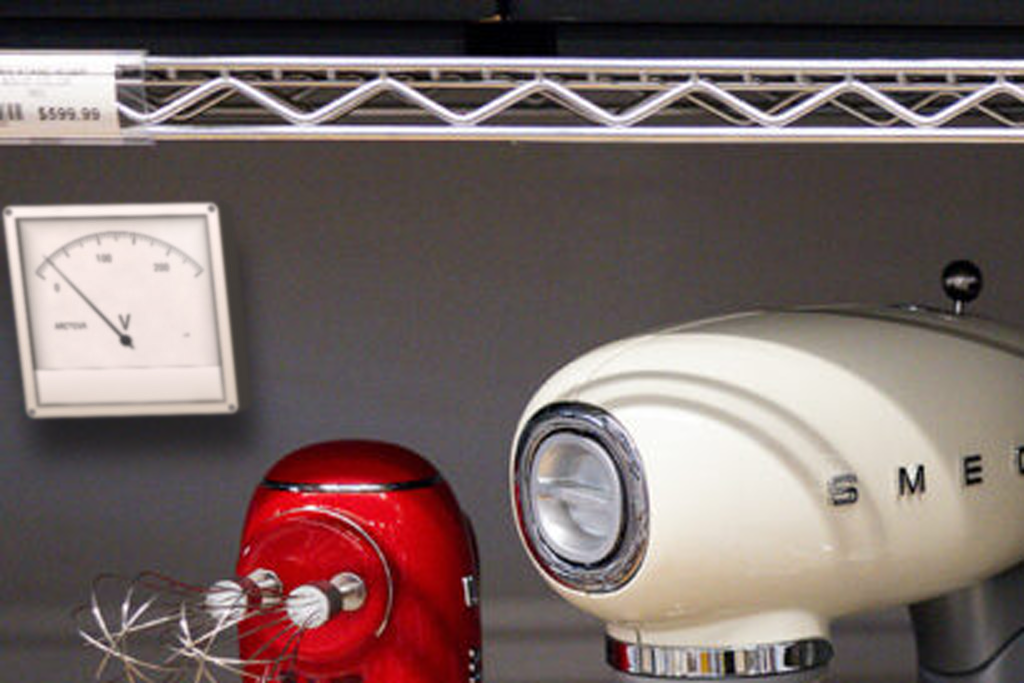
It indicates 25,V
